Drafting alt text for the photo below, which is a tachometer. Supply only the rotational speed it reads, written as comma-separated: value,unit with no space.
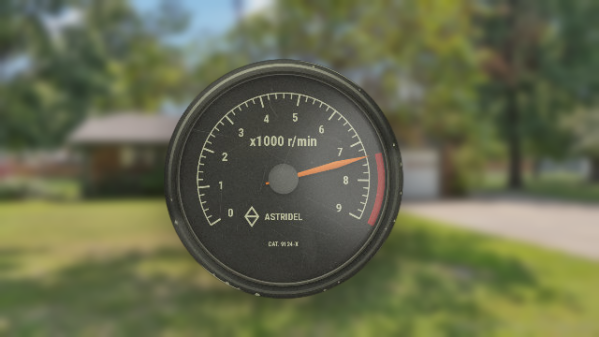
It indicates 7400,rpm
